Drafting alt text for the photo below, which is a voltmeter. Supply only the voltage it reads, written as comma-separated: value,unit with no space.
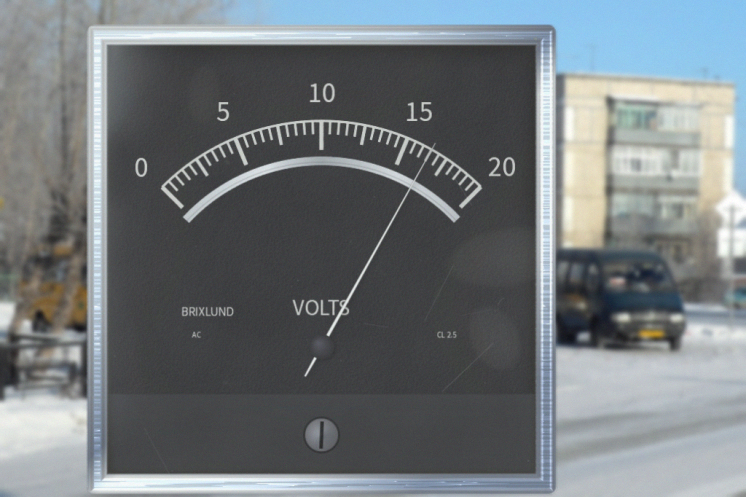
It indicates 16.5,V
